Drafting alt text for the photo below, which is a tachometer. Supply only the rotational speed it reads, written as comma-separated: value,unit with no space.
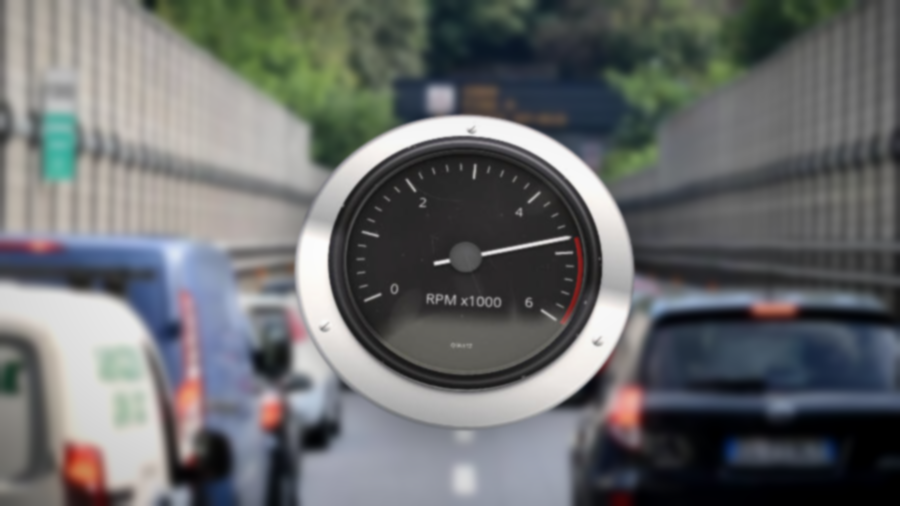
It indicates 4800,rpm
